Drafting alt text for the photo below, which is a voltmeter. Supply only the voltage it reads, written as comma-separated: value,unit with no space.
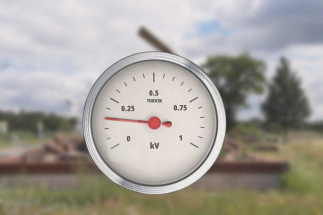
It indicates 0.15,kV
